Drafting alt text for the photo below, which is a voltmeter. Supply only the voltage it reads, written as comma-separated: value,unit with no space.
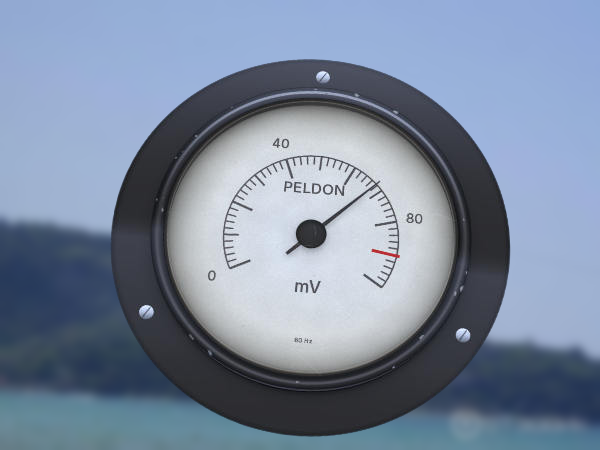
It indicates 68,mV
